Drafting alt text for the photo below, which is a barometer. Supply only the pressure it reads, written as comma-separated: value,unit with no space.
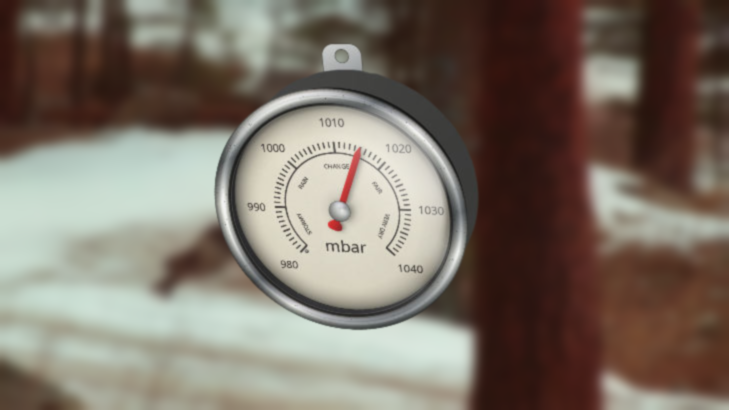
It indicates 1015,mbar
